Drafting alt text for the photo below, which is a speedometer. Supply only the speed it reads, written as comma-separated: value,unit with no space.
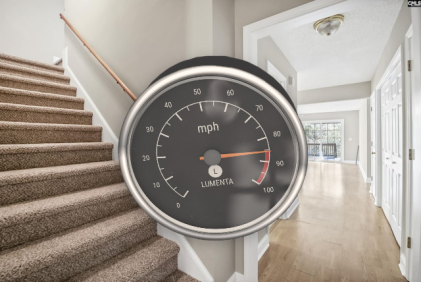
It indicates 85,mph
